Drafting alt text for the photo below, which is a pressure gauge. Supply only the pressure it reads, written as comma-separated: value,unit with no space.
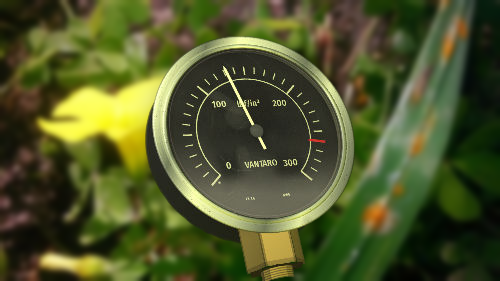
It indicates 130,psi
